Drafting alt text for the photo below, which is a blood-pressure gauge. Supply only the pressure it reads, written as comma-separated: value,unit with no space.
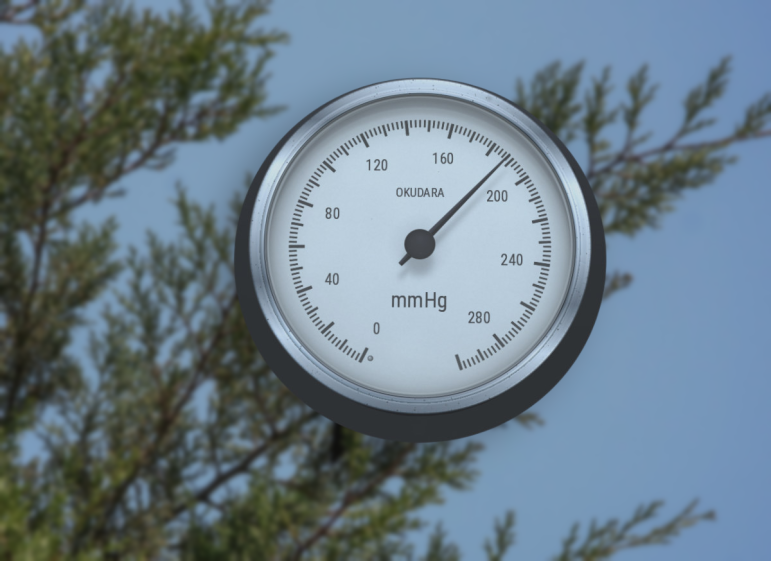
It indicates 188,mmHg
